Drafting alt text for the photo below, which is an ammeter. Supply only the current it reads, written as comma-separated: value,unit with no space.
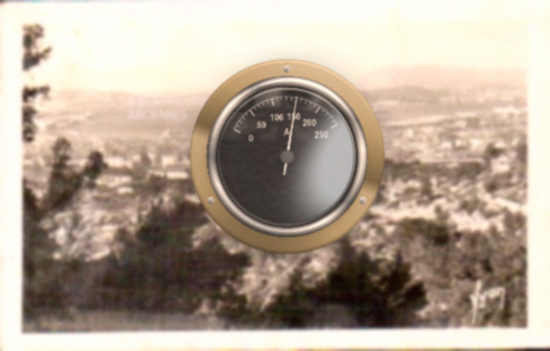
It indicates 150,A
